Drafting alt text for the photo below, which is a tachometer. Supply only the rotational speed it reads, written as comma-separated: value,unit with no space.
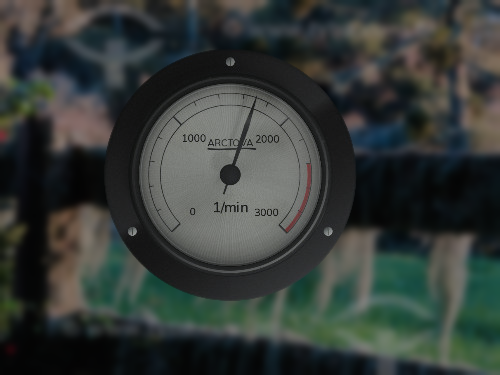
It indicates 1700,rpm
